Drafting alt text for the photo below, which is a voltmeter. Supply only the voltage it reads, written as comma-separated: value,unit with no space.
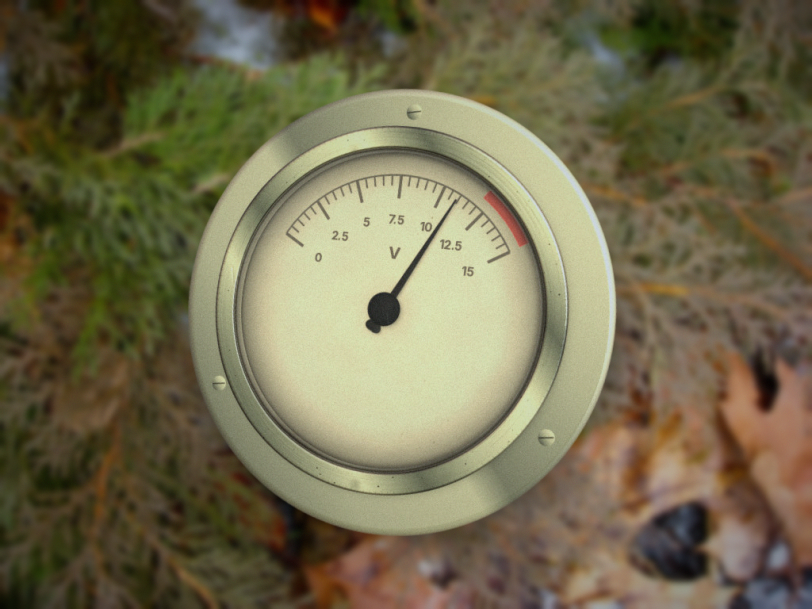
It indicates 11,V
